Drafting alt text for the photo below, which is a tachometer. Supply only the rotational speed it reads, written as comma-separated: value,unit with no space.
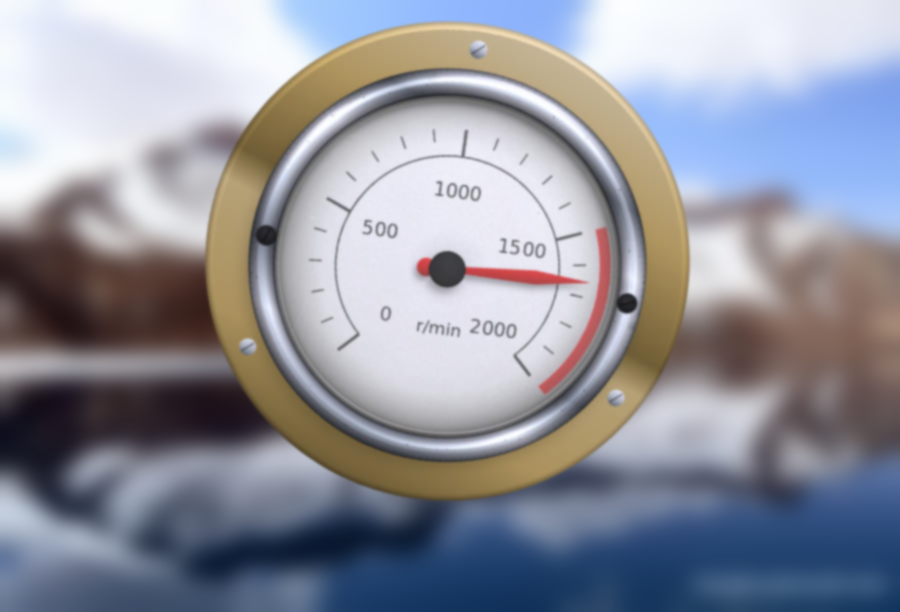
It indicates 1650,rpm
